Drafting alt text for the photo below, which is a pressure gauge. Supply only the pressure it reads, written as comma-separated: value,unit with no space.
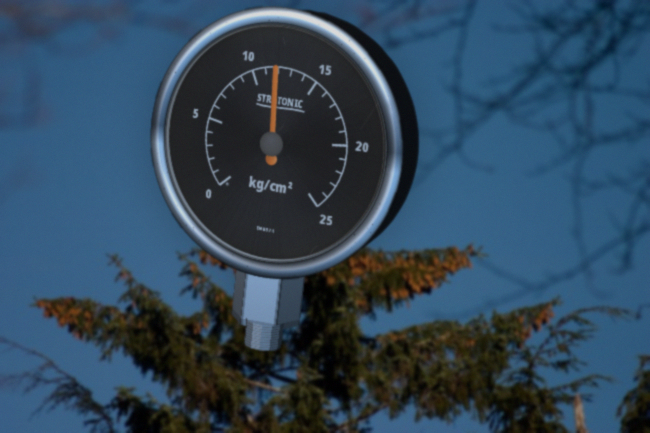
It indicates 12,kg/cm²
